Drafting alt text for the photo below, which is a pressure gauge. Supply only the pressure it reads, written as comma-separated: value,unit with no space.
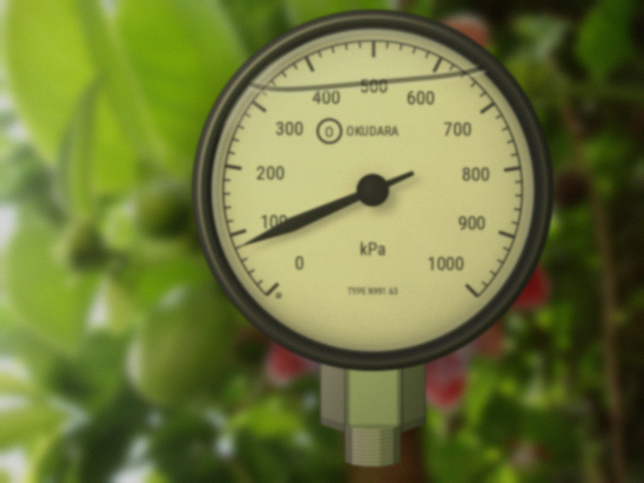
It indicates 80,kPa
